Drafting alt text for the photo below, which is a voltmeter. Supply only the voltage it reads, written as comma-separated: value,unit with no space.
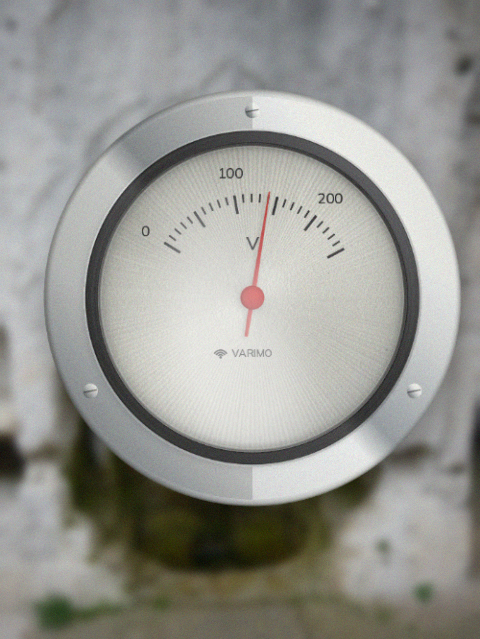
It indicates 140,V
